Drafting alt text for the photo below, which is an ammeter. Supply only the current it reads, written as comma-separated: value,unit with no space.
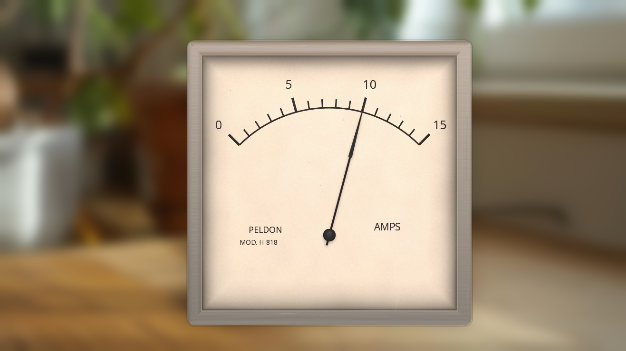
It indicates 10,A
